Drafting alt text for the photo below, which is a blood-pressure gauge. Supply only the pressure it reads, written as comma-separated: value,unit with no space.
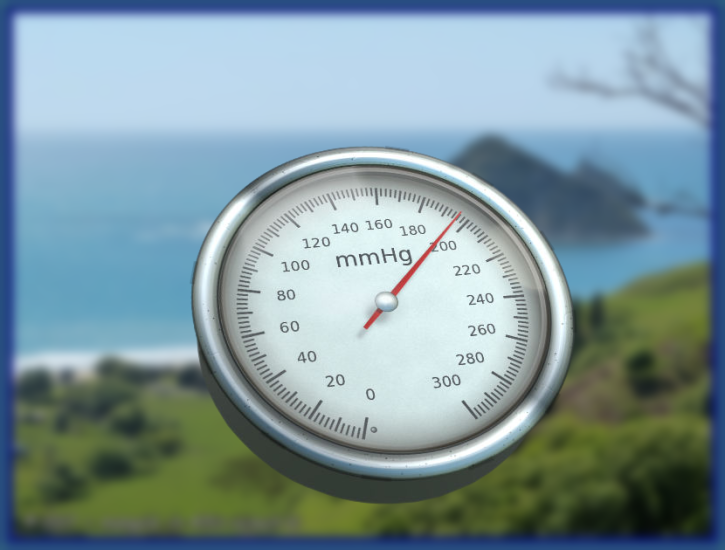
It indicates 196,mmHg
